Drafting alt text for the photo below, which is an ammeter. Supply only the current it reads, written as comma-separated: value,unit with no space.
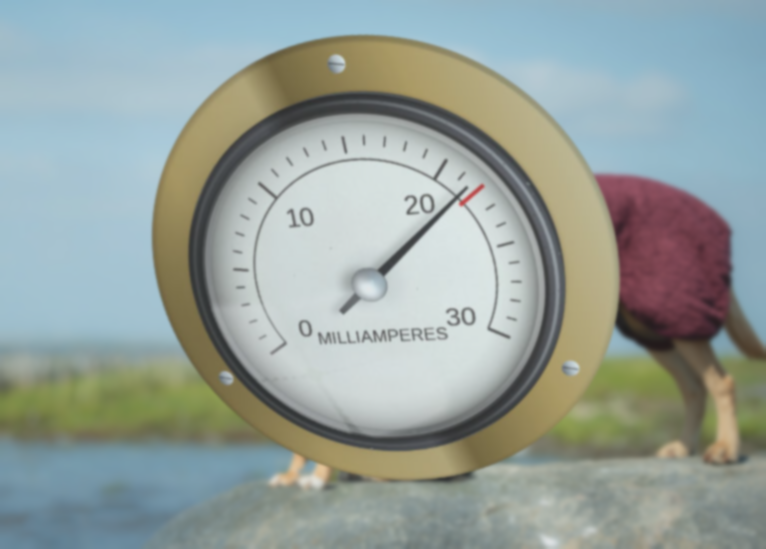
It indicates 21.5,mA
